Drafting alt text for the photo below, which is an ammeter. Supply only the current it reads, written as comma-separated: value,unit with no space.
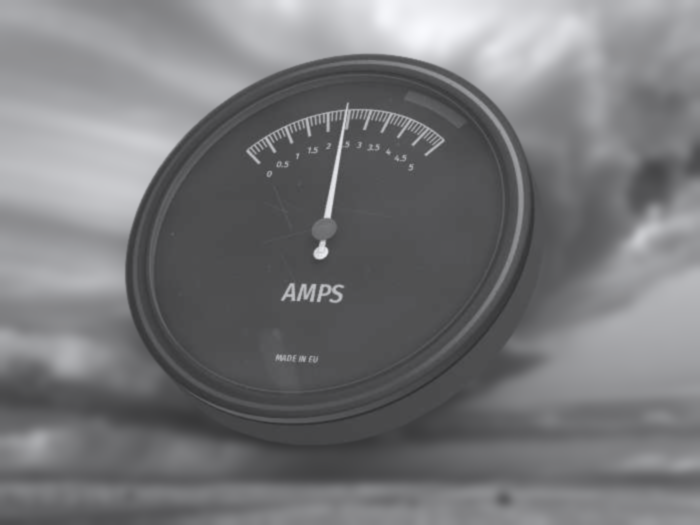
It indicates 2.5,A
